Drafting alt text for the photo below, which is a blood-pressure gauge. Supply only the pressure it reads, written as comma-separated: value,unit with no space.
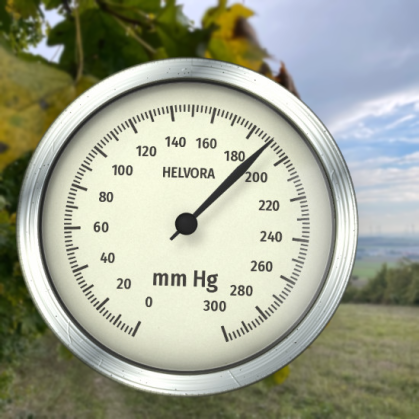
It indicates 190,mmHg
